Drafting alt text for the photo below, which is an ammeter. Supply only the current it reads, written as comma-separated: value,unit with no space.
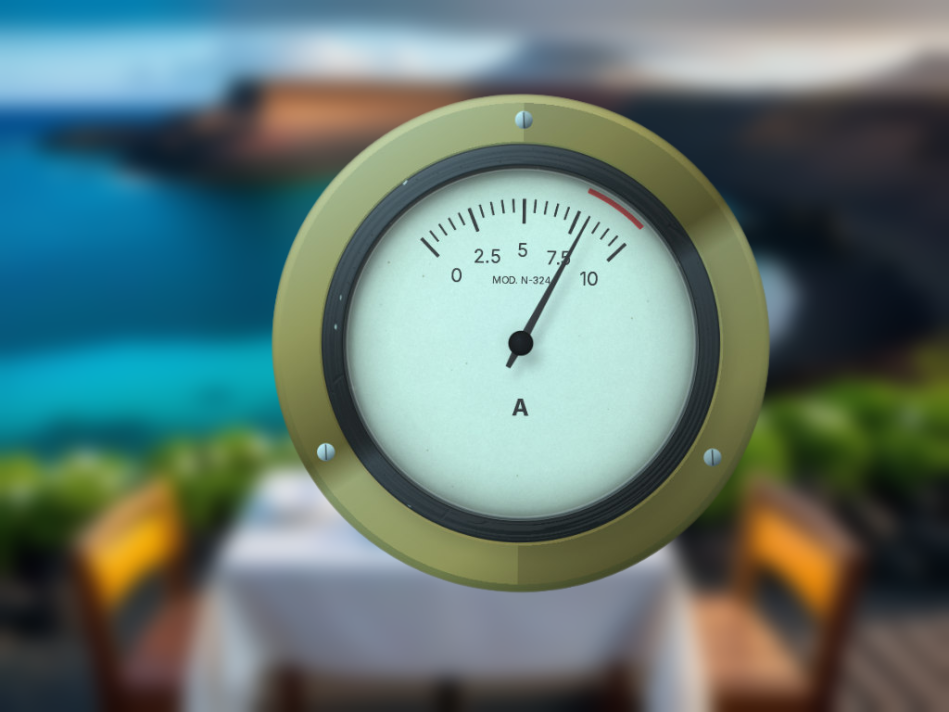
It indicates 8,A
